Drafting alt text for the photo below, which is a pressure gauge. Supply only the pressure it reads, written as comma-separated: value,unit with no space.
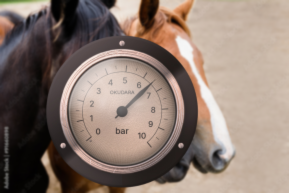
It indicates 6.5,bar
